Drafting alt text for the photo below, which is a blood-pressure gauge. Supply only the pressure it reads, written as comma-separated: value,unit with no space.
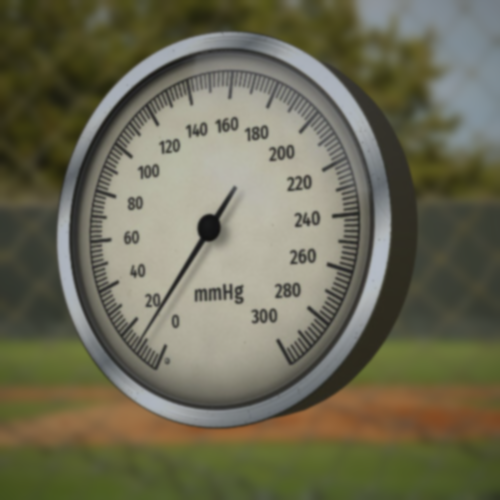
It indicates 10,mmHg
